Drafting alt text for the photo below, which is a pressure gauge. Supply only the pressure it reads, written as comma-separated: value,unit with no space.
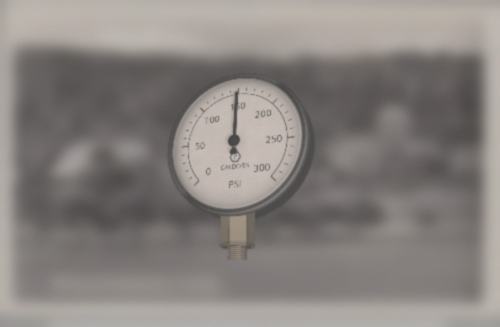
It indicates 150,psi
